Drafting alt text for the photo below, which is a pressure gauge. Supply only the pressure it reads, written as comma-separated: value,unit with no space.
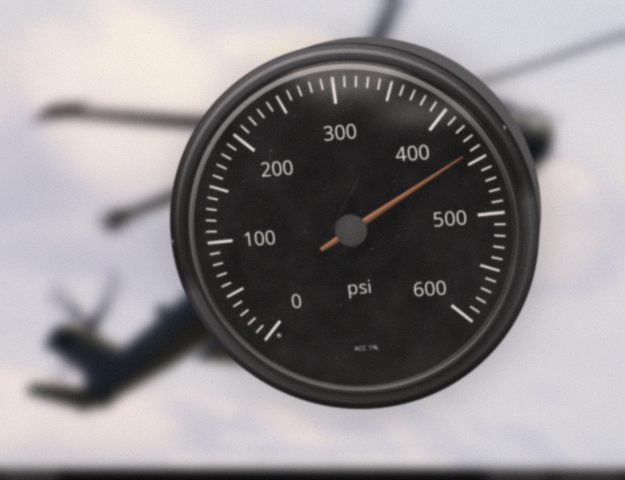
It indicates 440,psi
